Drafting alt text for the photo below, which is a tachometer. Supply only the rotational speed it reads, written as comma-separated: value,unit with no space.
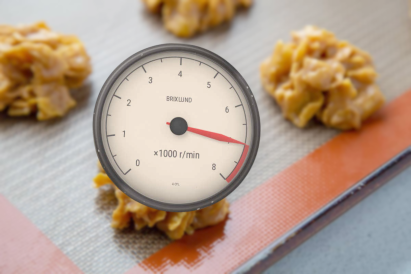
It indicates 7000,rpm
